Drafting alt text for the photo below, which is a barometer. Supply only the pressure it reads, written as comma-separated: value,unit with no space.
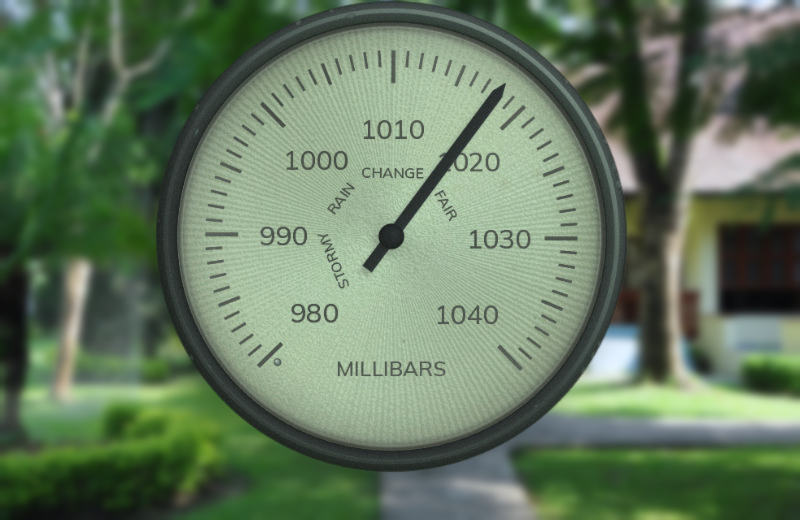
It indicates 1018,mbar
